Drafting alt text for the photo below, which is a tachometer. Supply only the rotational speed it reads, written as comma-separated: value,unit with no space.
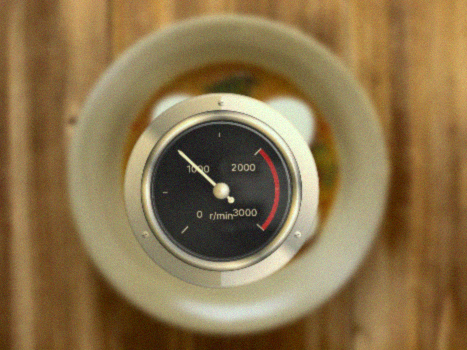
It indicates 1000,rpm
